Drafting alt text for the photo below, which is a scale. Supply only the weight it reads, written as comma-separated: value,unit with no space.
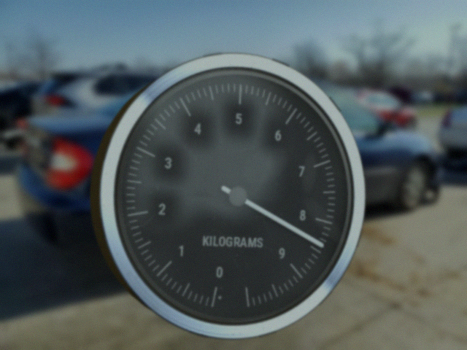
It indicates 8.4,kg
